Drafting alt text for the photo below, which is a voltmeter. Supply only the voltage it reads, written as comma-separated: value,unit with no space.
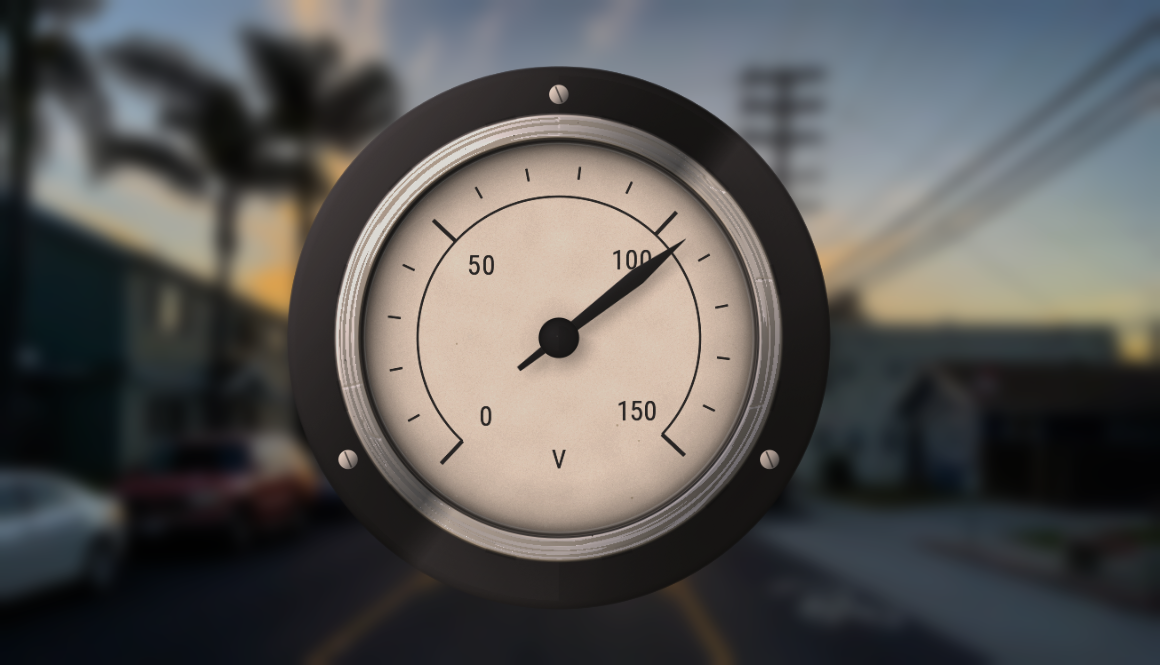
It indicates 105,V
